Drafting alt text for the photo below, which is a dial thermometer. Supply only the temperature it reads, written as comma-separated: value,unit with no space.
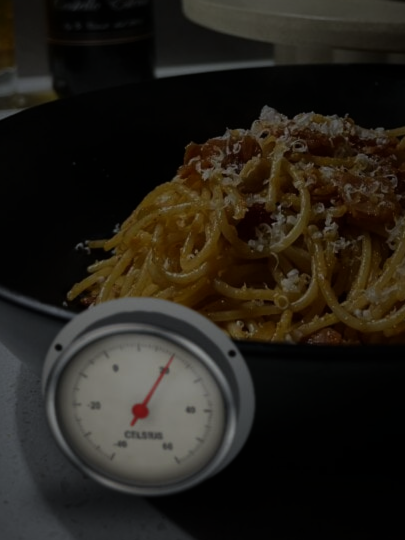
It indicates 20,°C
